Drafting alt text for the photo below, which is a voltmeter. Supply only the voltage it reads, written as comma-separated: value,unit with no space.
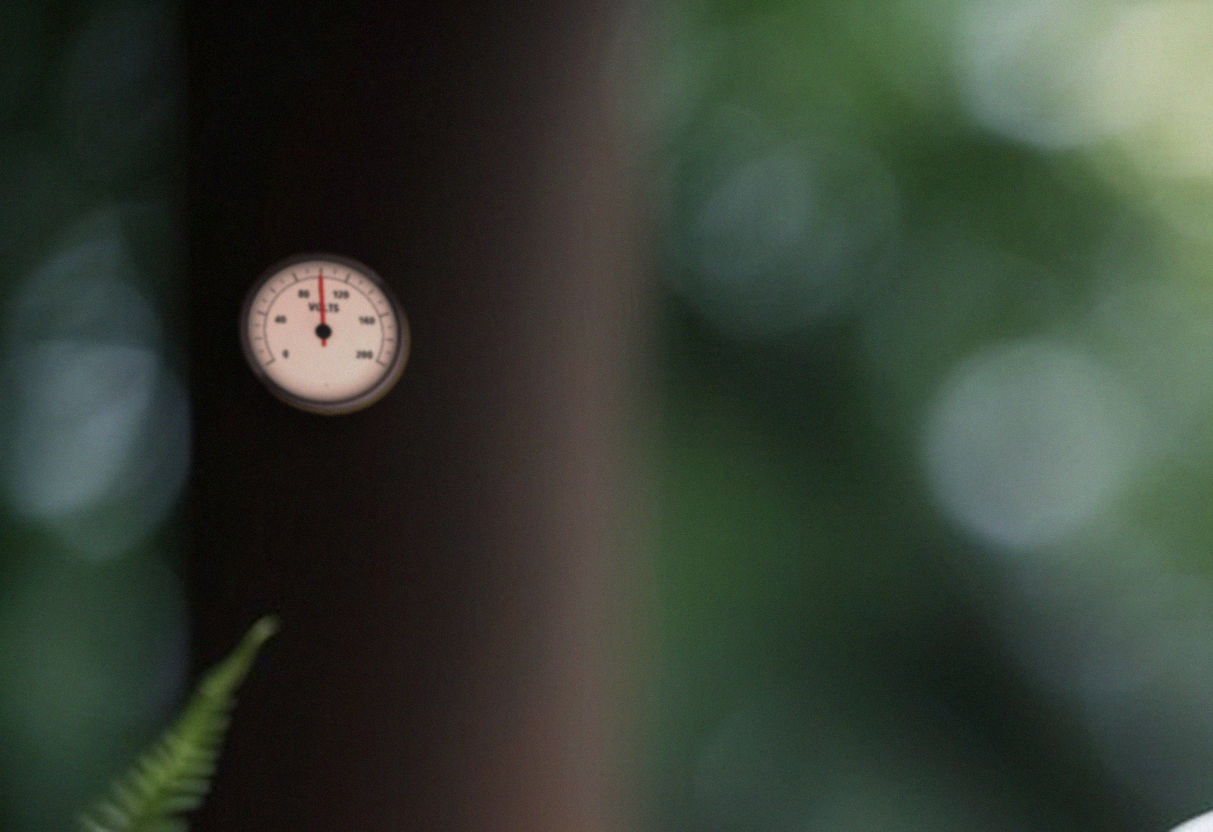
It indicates 100,V
